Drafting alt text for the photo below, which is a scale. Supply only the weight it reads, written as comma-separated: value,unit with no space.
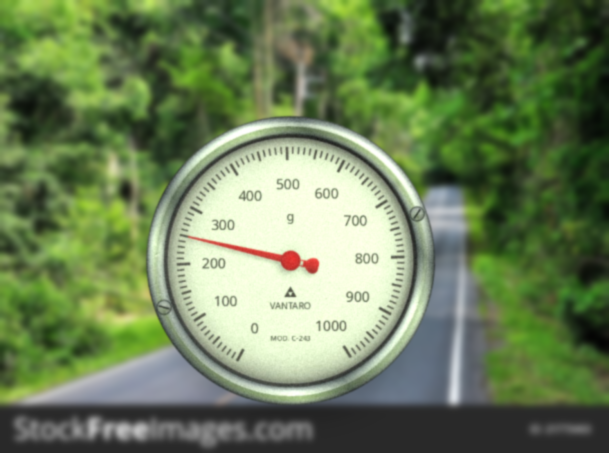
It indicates 250,g
